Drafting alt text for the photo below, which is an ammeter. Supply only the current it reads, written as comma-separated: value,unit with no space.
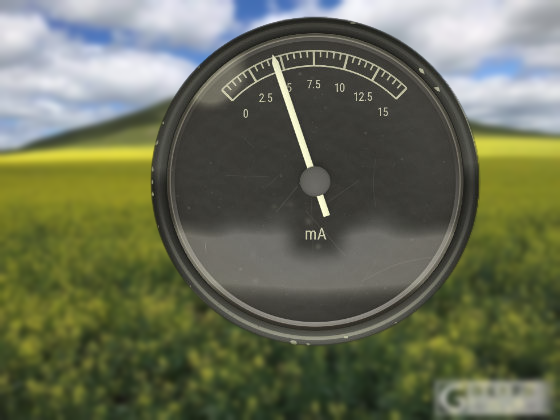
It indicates 4.5,mA
